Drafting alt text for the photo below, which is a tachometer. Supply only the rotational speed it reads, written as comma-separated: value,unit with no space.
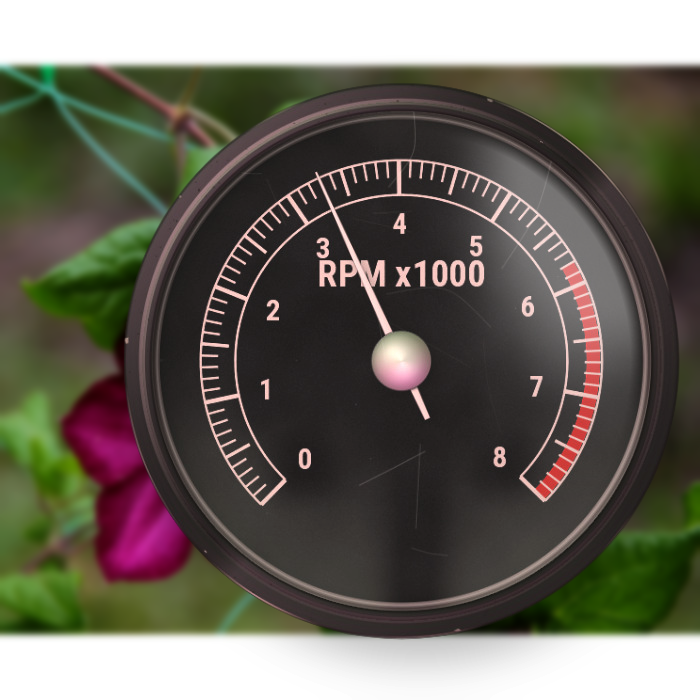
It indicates 3300,rpm
